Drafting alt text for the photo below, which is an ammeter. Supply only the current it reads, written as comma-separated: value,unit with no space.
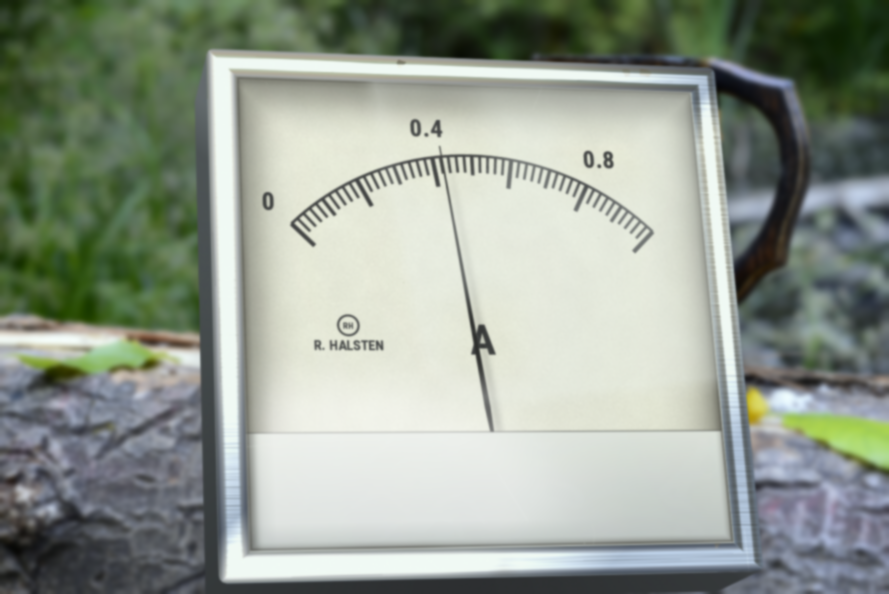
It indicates 0.42,A
